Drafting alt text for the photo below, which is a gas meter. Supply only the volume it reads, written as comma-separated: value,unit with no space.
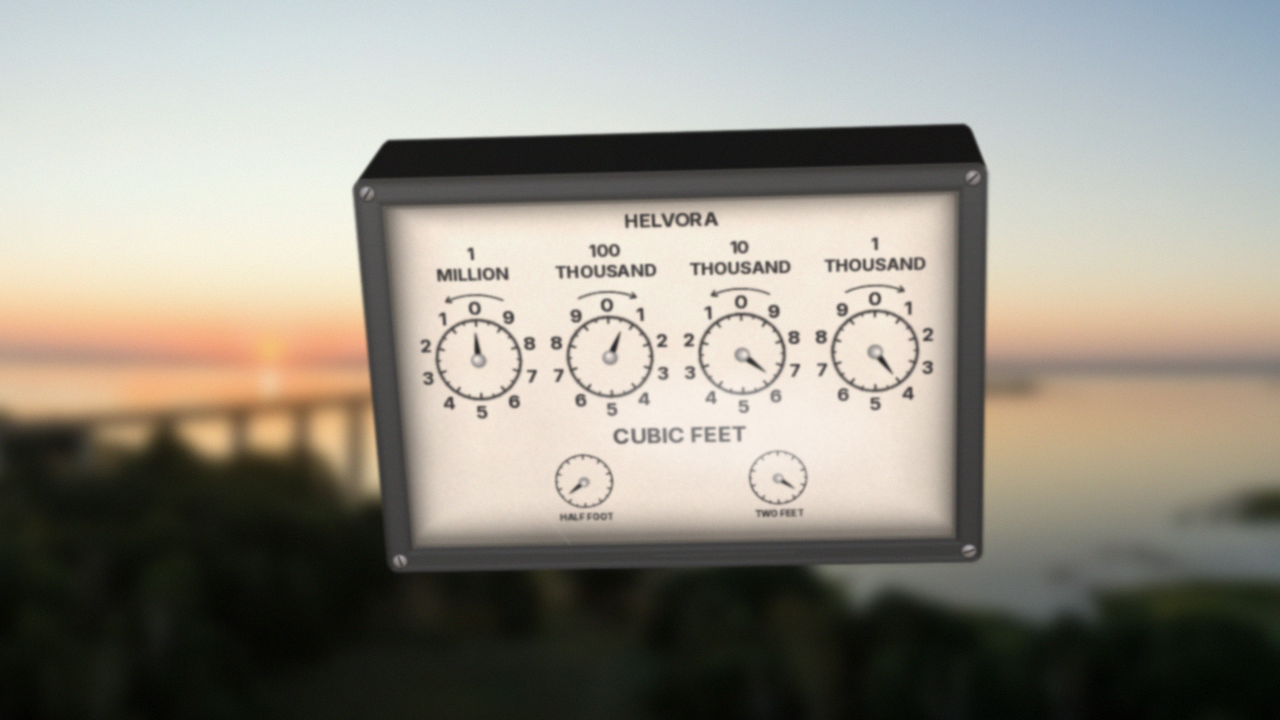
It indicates 6400,ft³
